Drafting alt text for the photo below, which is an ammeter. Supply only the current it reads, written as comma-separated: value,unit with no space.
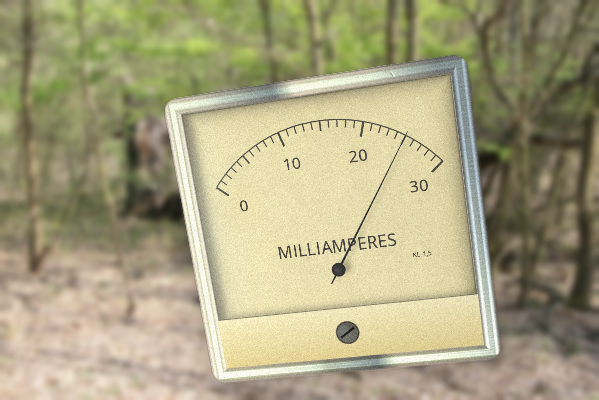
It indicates 25,mA
